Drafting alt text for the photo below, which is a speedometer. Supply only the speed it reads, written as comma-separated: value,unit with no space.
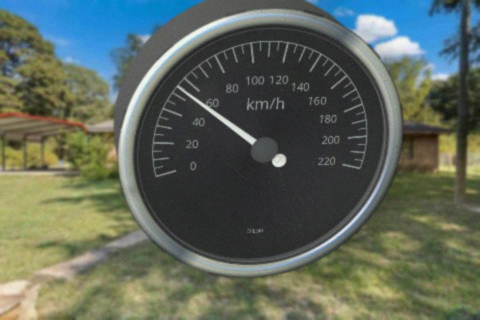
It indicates 55,km/h
